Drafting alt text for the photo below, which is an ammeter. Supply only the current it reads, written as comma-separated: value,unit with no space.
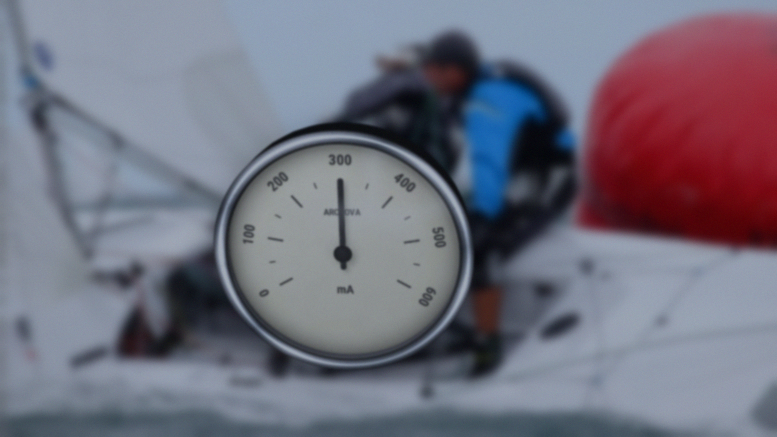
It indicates 300,mA
